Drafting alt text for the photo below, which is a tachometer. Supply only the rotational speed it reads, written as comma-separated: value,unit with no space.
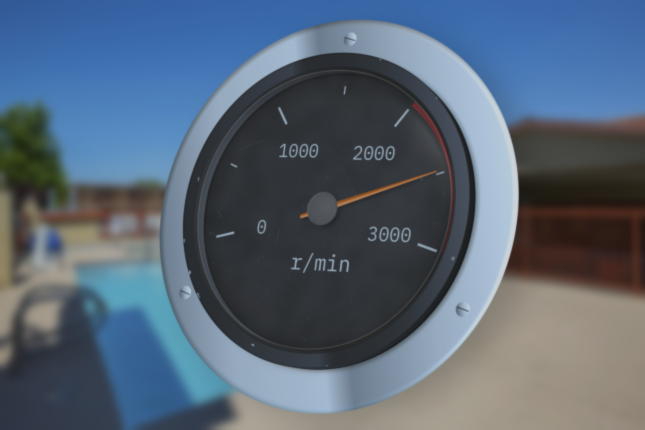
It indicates 2500,rpm
